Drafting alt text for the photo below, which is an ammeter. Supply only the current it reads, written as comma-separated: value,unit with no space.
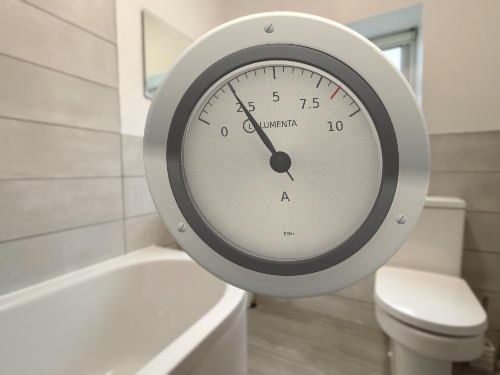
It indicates 2.5,A
